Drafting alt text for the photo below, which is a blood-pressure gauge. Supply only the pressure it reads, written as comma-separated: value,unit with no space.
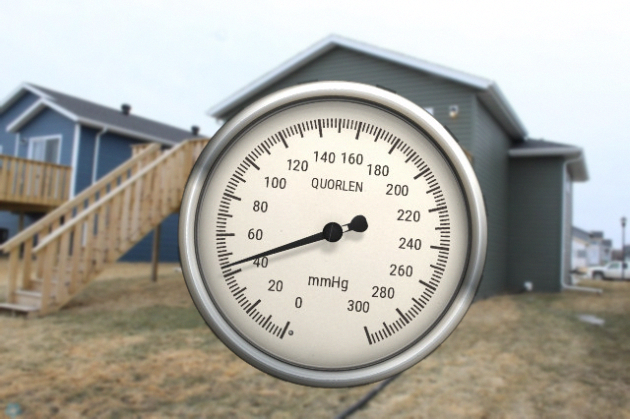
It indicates 44,mmHg
